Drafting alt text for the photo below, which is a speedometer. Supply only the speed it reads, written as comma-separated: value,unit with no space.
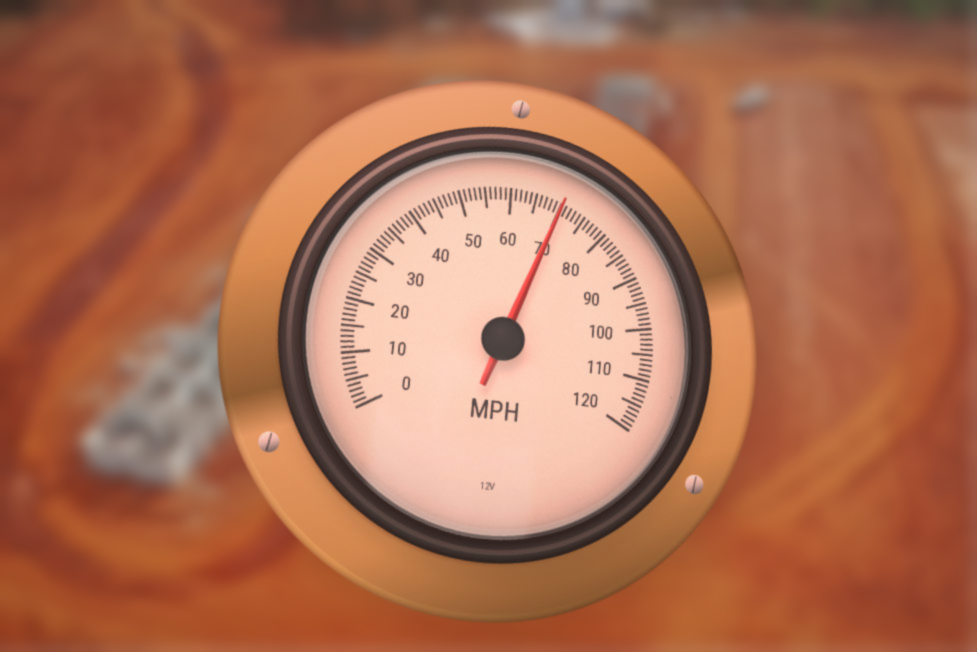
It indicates 70,mph
